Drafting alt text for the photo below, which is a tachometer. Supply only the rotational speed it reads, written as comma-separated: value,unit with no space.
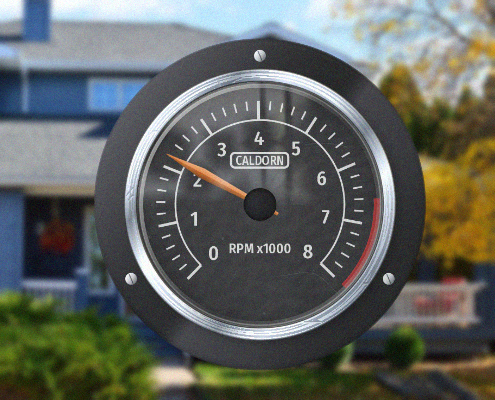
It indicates 2200,rpm
